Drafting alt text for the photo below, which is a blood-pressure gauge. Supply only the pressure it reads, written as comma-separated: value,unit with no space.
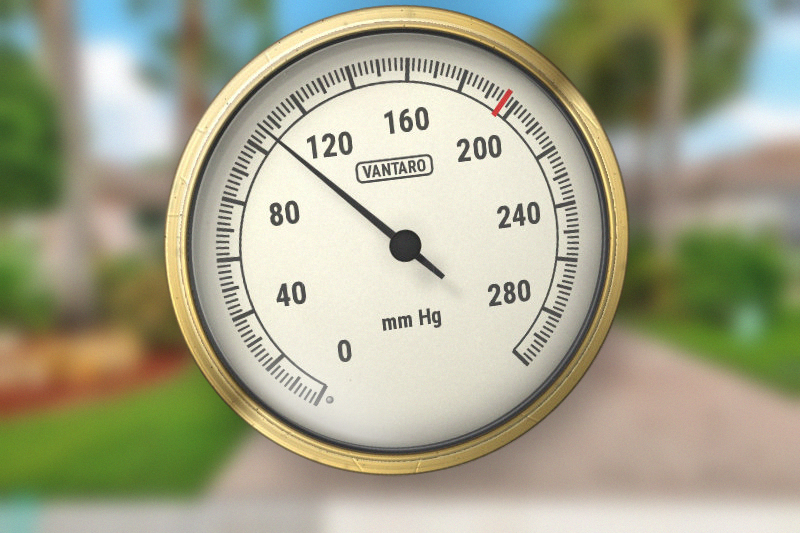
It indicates 106,mmHg
